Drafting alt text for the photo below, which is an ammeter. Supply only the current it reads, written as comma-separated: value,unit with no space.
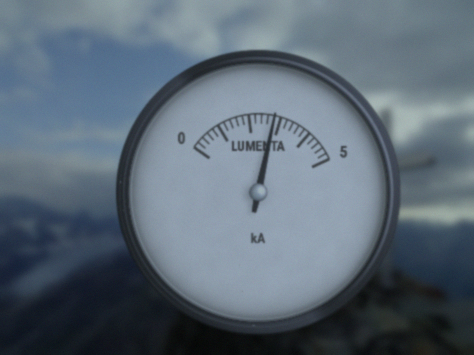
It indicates 2.8,kA
